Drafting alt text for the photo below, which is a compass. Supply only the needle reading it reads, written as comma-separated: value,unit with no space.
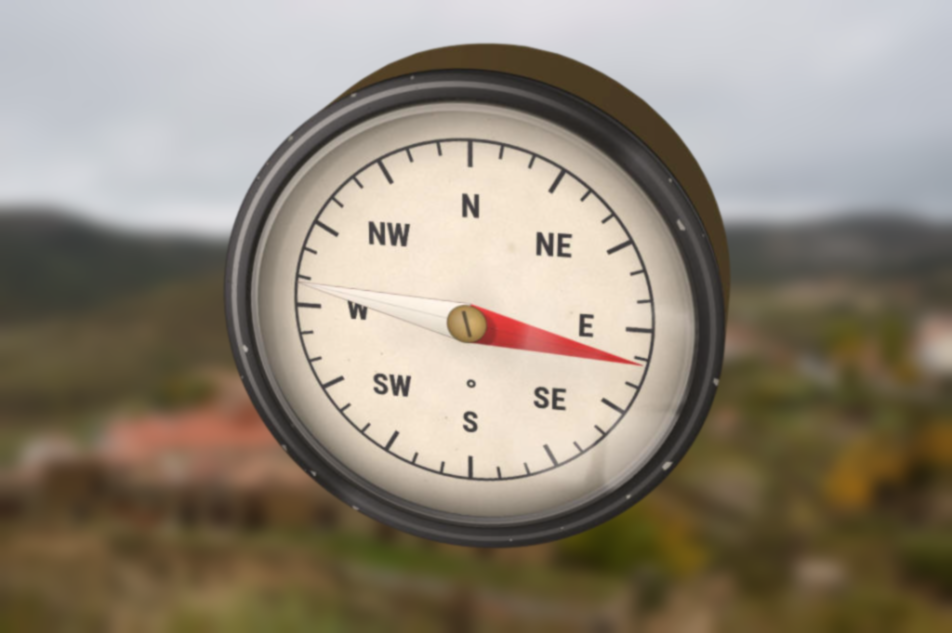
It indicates 100,°
